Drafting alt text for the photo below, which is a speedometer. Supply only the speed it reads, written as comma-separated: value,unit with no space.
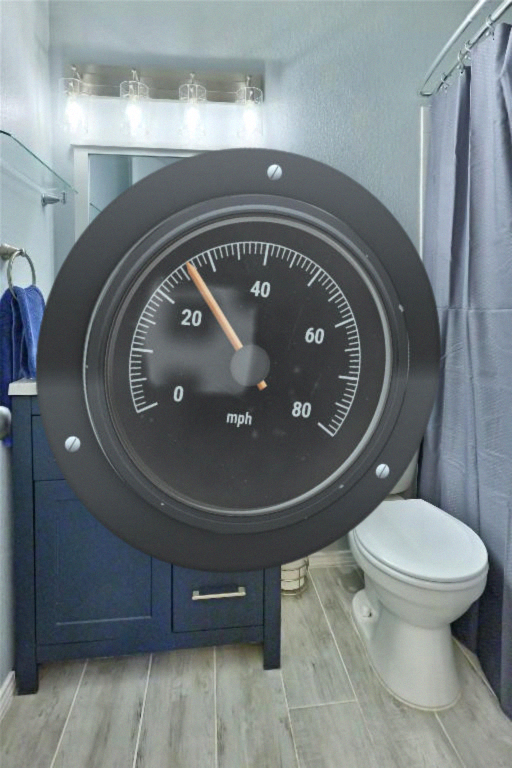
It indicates 26,mph
